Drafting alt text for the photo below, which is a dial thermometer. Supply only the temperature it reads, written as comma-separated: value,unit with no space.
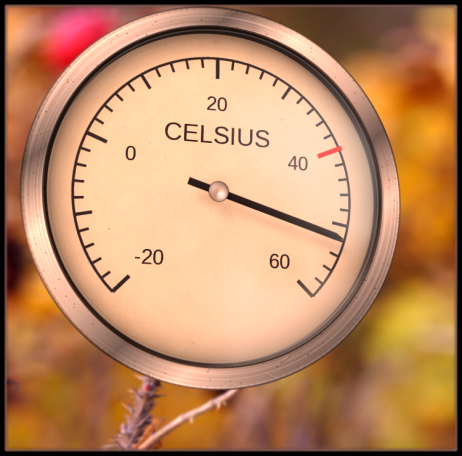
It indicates 52,°C
